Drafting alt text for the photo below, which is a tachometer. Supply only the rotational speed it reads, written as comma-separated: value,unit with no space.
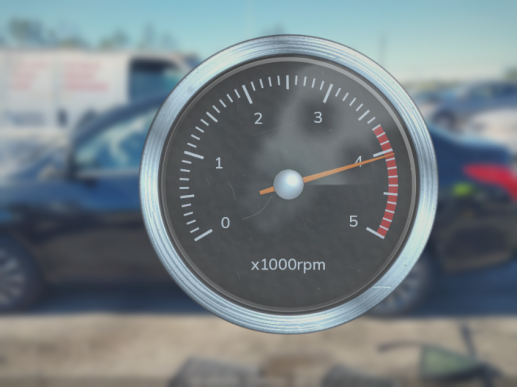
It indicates 4050,rpm
